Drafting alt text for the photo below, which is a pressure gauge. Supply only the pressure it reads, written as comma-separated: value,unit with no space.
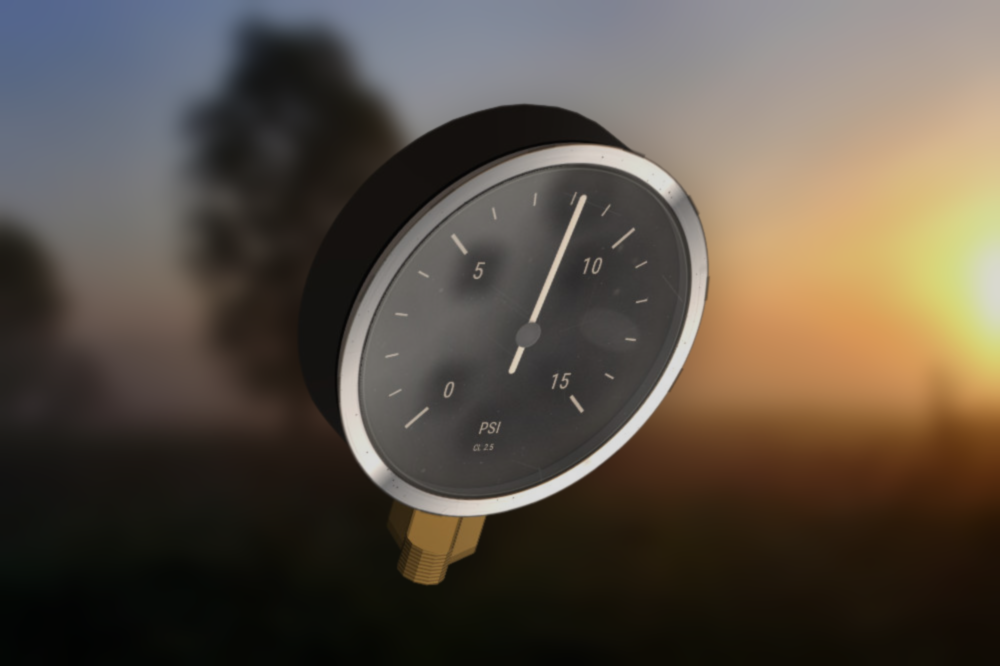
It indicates 8,psi
